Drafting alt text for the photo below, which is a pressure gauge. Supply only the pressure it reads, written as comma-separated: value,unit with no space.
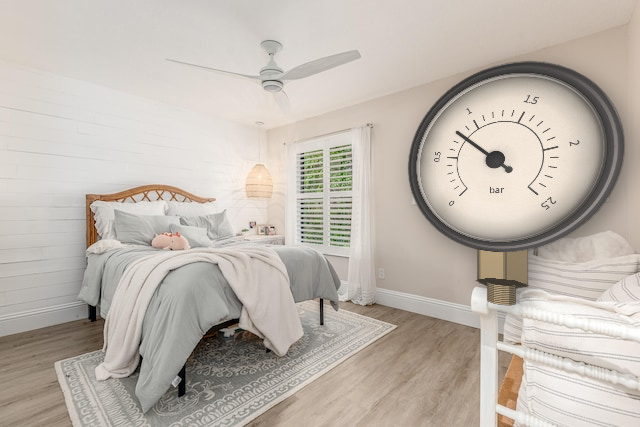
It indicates 0.8,bar
